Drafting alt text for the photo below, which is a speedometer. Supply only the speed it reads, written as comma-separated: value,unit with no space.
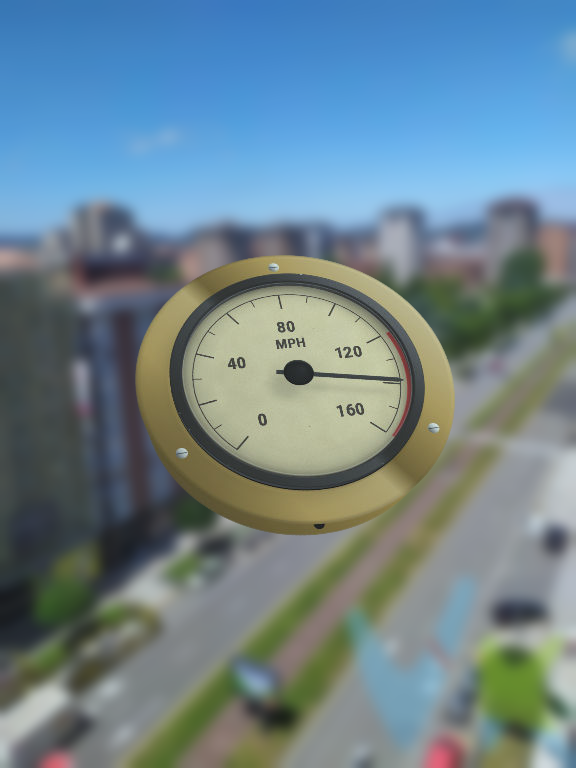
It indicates 140,mph
